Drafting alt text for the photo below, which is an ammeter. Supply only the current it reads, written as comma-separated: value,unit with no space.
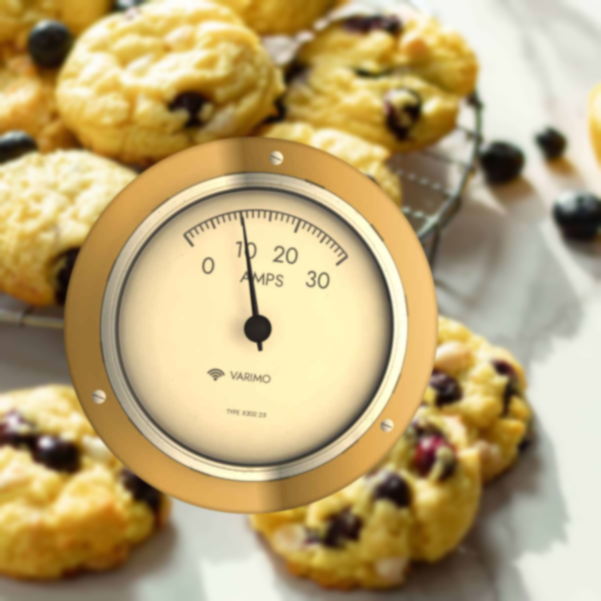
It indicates 10,A
